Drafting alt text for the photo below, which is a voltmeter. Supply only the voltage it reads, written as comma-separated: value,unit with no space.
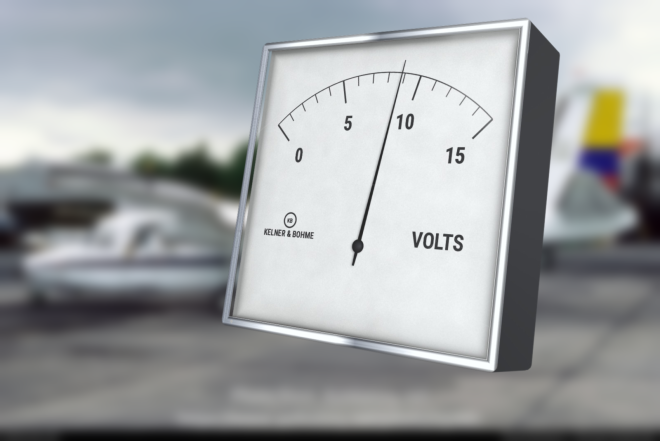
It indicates 9,V
